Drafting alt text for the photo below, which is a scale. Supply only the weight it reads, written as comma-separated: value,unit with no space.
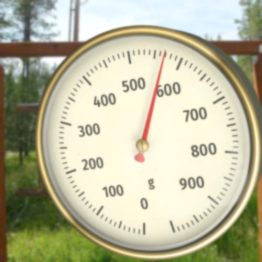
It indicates 570,g
